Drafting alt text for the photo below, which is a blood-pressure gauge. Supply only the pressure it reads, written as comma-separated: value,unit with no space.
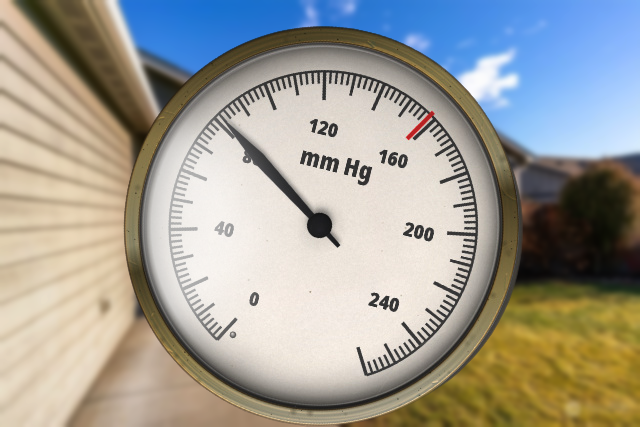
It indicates 82,mmHg
